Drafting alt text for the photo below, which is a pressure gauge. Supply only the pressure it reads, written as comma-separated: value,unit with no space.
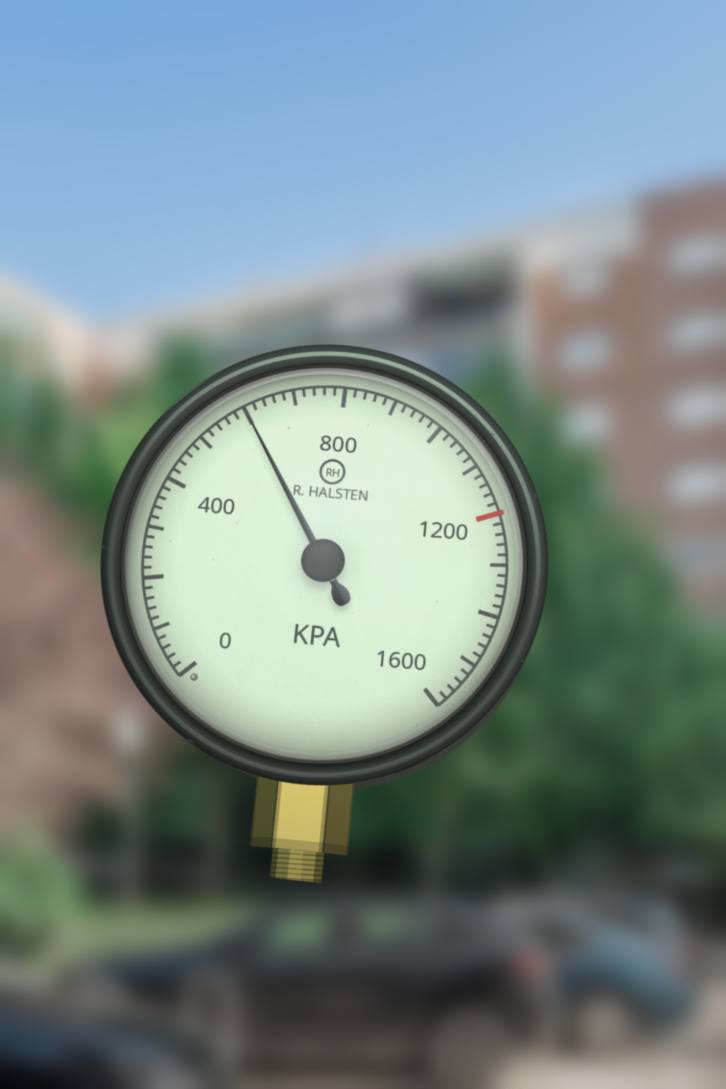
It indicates 600,kPa
